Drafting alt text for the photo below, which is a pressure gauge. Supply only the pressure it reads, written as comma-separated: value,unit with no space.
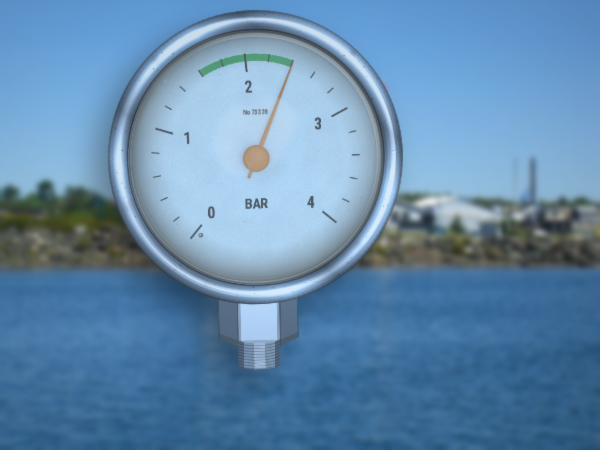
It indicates 2.4,bar
